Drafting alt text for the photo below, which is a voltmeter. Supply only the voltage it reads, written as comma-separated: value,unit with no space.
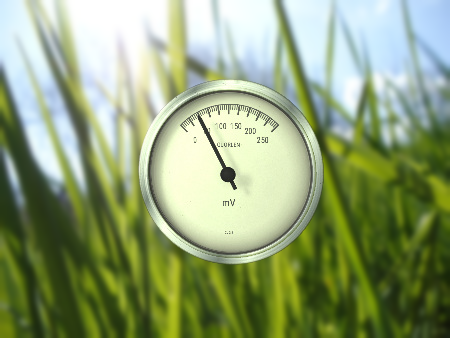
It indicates 50,mV
